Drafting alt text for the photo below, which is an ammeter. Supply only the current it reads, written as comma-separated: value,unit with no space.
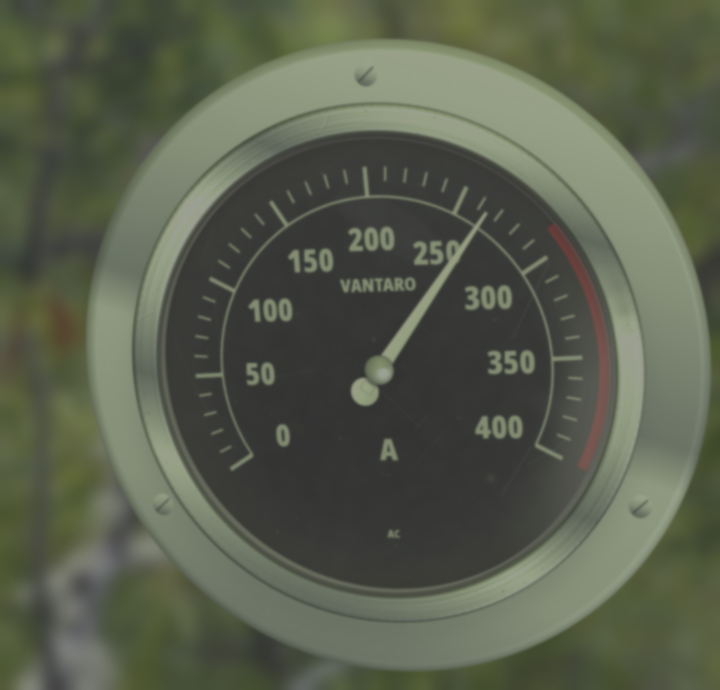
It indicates 265,A
